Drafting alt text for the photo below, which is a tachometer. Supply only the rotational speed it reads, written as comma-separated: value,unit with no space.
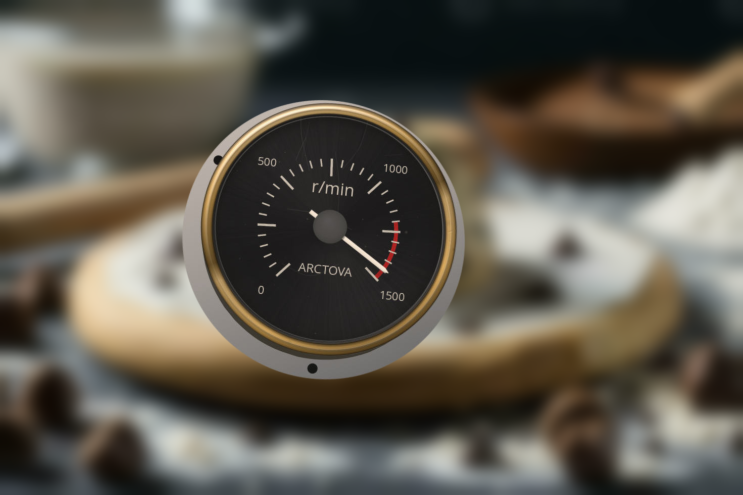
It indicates 1450,rpm
